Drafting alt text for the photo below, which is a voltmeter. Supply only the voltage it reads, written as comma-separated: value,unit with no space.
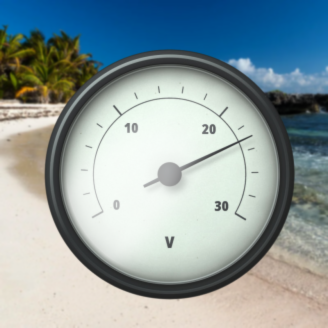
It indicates 23,V
